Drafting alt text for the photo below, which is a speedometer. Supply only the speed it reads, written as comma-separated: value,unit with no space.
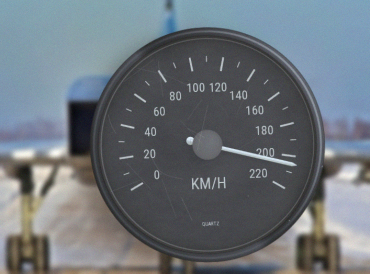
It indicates 205,km/h
